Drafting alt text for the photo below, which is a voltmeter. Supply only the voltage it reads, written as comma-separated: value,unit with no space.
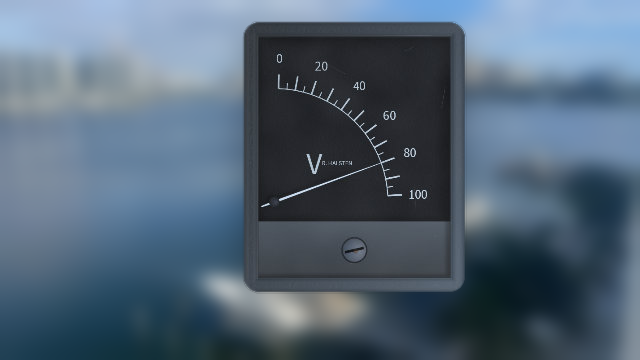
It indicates 80,V
